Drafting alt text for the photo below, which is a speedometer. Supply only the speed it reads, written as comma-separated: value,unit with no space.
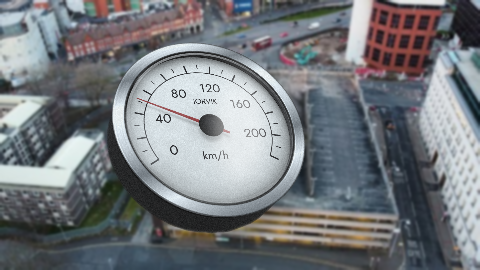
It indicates 50,km/h
